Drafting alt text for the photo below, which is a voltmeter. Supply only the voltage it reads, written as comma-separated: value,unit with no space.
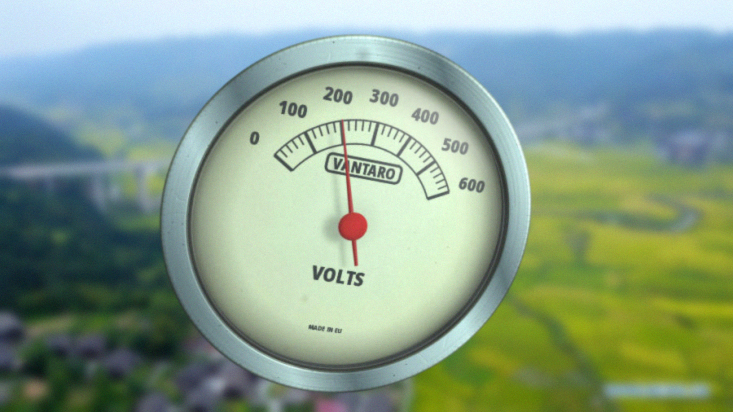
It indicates 200,V
